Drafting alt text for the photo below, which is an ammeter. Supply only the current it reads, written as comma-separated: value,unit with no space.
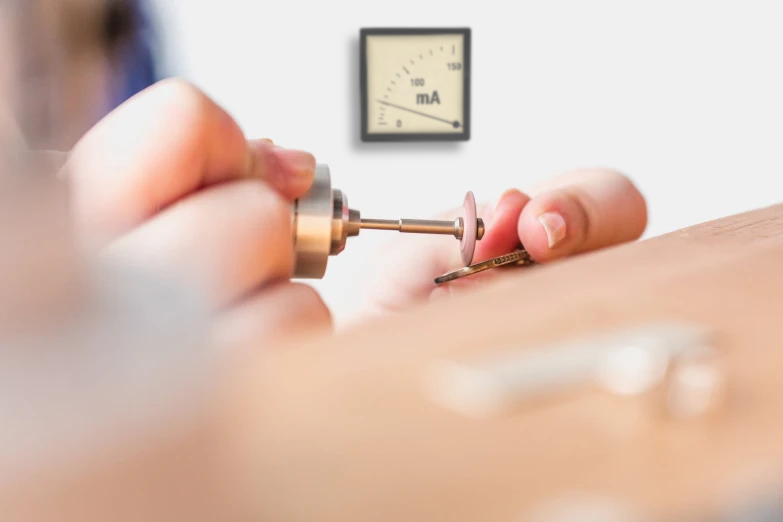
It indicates 50,mA
